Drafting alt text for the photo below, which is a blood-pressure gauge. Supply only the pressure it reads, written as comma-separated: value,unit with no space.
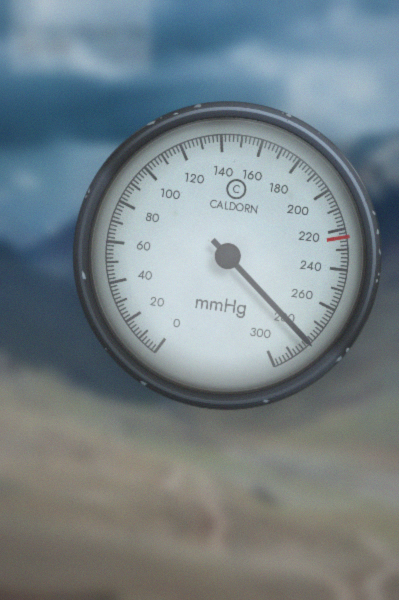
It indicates 280,mmHg
